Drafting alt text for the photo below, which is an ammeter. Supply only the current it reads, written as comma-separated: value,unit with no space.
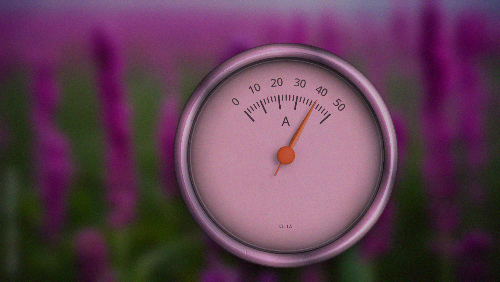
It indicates 40,A
